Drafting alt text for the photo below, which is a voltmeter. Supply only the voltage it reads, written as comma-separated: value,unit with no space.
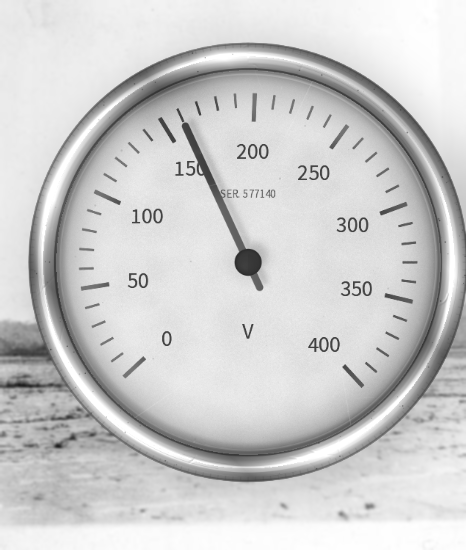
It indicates 160,V
